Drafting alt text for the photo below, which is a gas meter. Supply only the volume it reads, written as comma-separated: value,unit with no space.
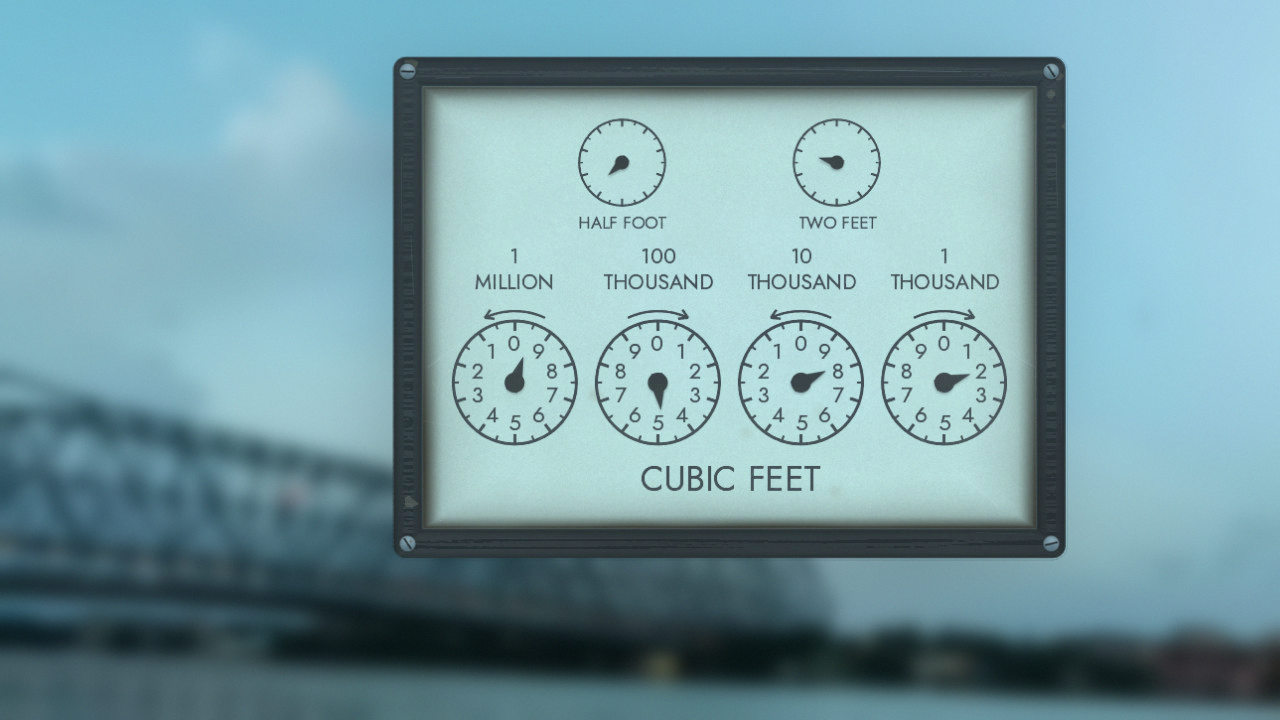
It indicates 948200,ft³
